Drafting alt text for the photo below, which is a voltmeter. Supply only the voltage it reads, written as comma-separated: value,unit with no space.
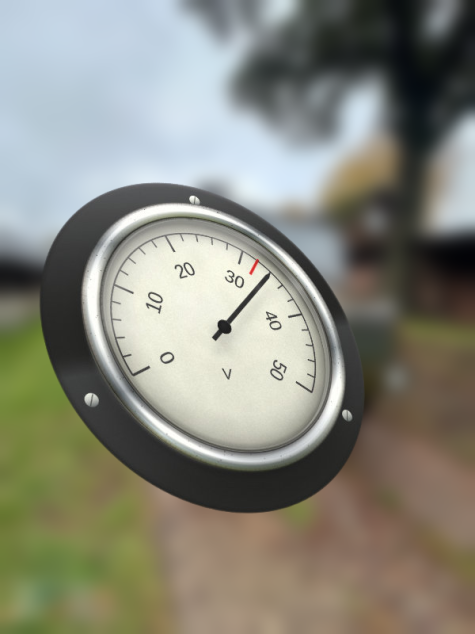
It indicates 34,V
